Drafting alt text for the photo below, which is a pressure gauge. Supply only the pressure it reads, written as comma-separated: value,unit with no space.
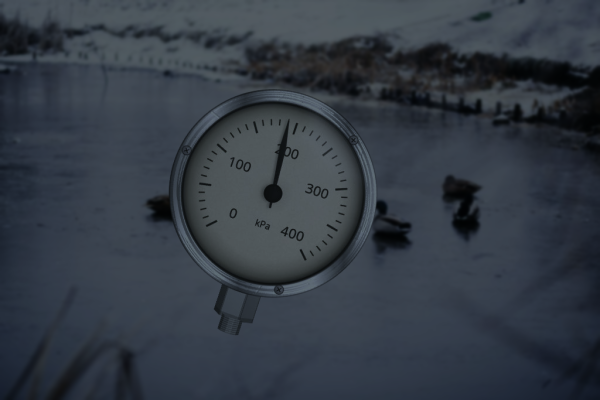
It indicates 190,kPa
